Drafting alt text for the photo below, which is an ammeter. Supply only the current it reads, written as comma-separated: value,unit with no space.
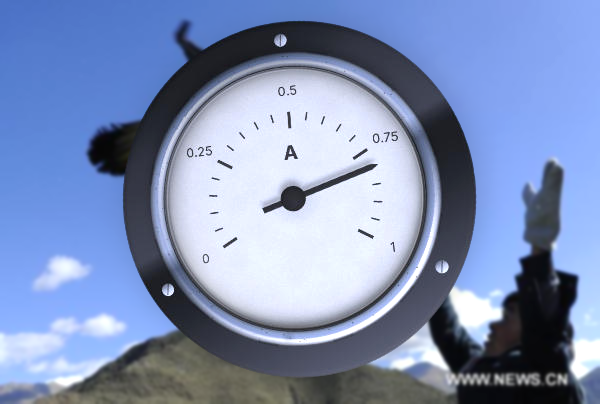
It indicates 0.8,A
